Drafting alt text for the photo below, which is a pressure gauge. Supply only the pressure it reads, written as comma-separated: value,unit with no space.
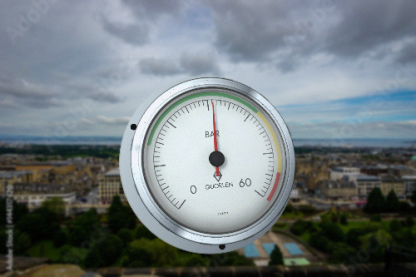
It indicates 31,bar
